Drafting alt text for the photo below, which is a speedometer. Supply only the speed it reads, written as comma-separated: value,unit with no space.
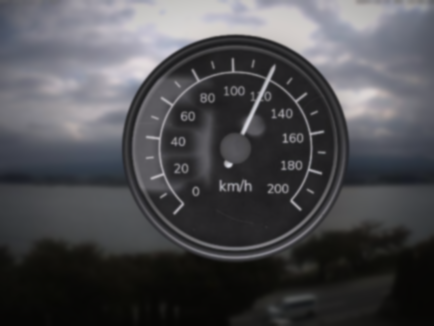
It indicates 120,km/h
